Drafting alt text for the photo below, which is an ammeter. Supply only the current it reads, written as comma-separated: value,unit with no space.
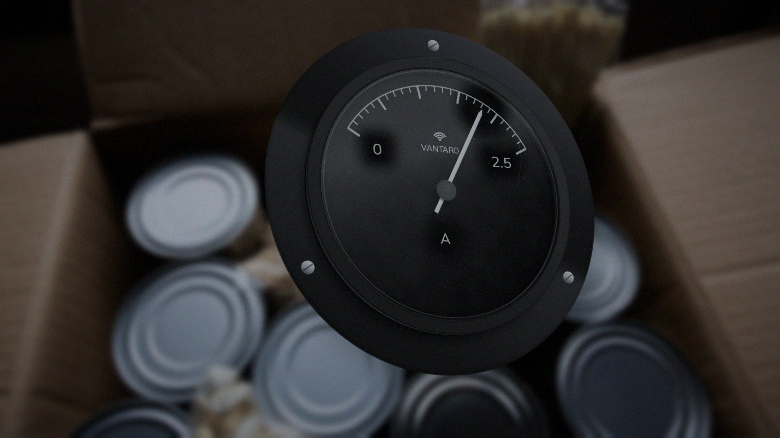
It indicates 1.8,A
